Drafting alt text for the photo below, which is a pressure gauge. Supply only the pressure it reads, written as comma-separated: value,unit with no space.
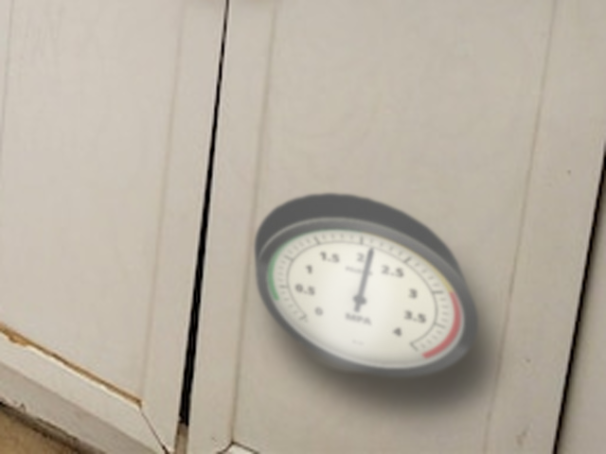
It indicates 2.1,MPa
